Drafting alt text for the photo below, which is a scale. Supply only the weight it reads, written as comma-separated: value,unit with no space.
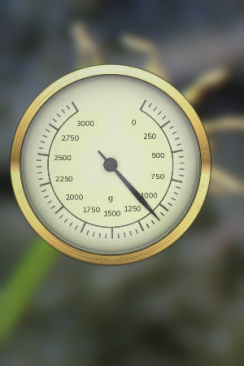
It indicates 1100,g
